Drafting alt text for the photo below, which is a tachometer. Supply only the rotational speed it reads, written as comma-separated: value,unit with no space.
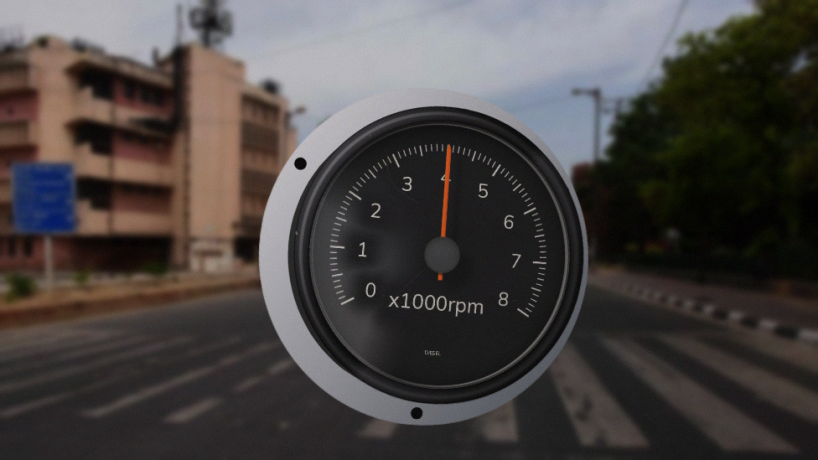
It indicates 4000,rpm
